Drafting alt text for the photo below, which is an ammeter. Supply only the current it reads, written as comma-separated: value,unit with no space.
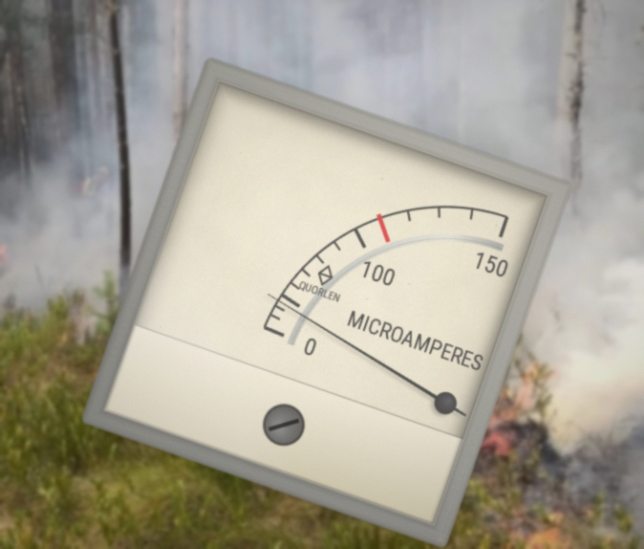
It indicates 45,µA
